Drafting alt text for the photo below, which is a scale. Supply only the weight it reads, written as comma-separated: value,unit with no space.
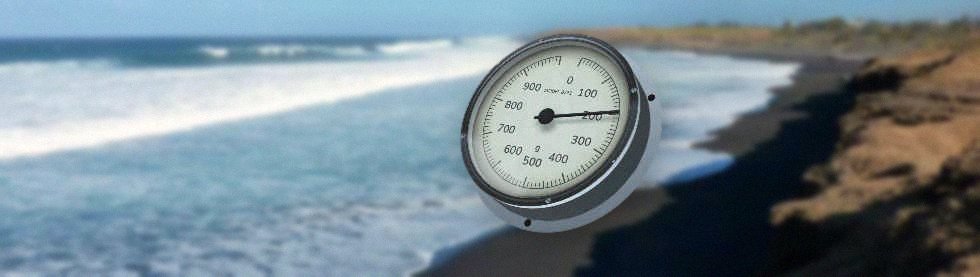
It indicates 200,g
